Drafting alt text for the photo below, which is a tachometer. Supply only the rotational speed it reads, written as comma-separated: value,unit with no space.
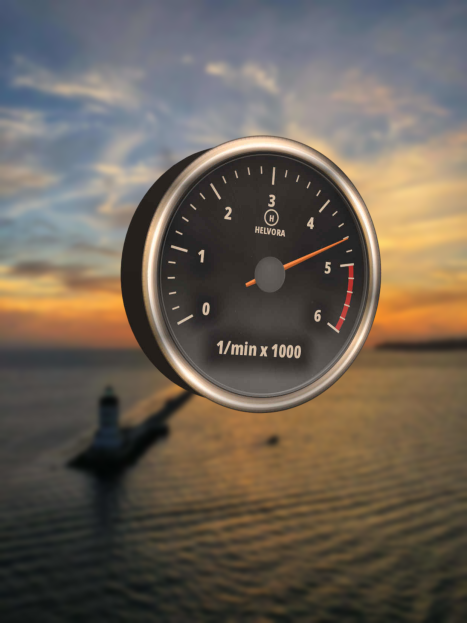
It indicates 4600,rpm
